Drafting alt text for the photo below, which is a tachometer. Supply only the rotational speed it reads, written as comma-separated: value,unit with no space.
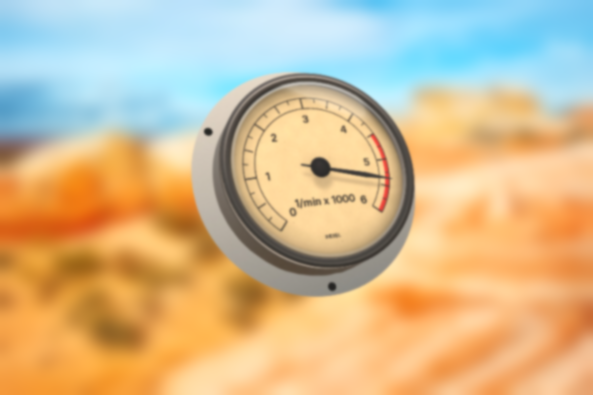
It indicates 5375,rpm
